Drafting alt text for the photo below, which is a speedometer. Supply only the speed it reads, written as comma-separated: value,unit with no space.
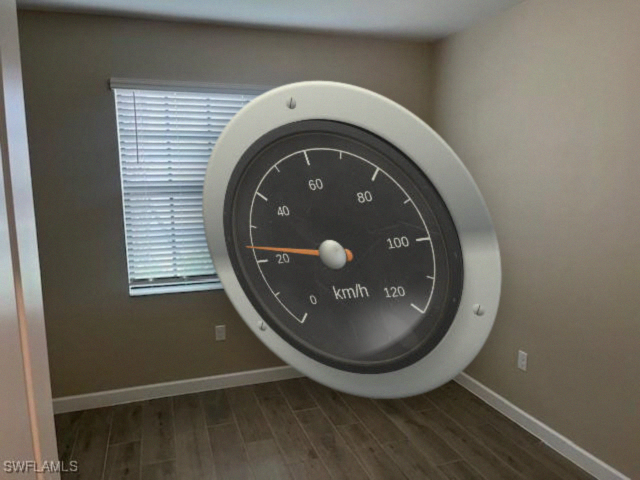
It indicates 25,km/h
